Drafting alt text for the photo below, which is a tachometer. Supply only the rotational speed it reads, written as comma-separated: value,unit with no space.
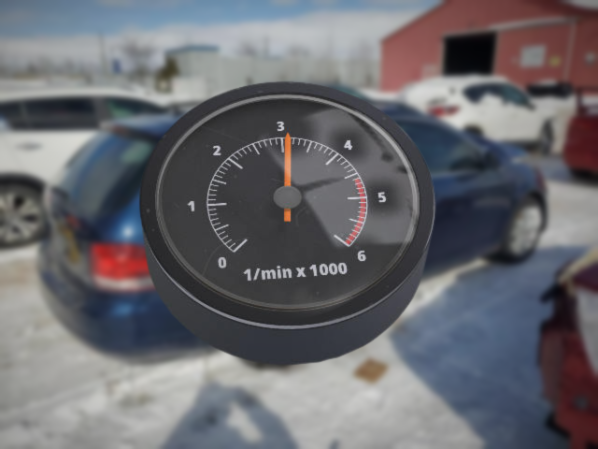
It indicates 3100,rpm
